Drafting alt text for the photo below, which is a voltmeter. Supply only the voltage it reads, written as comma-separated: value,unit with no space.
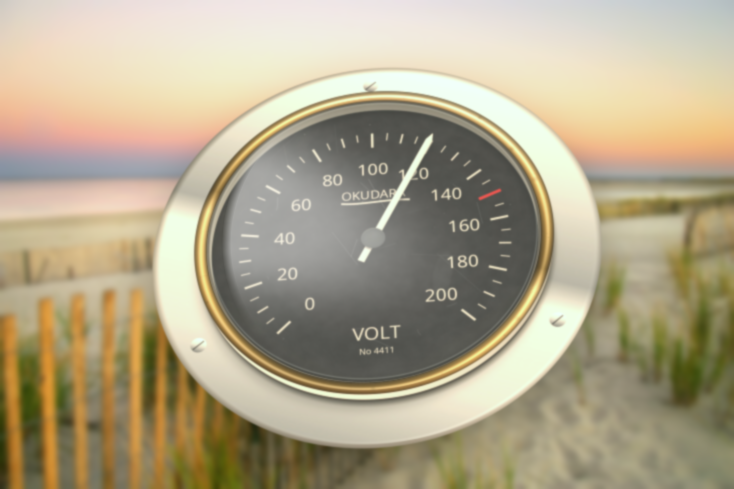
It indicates 120,V
